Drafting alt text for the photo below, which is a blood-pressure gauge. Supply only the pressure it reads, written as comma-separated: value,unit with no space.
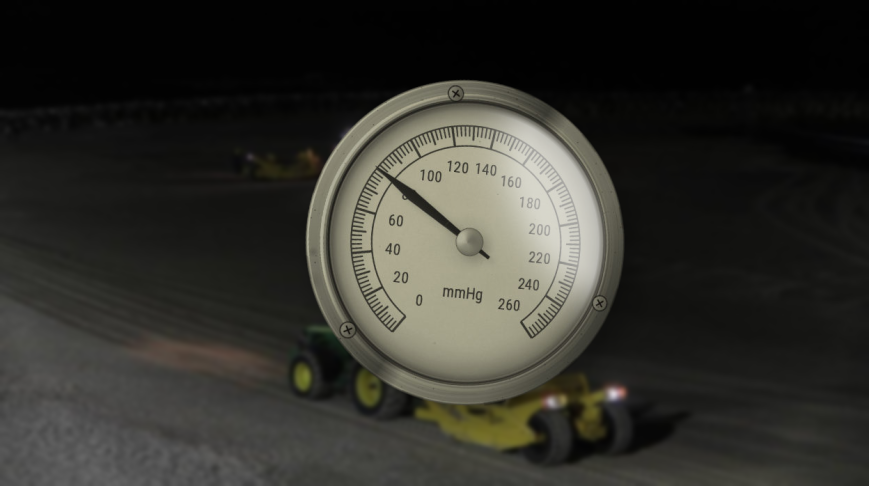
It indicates 80,mmHg
